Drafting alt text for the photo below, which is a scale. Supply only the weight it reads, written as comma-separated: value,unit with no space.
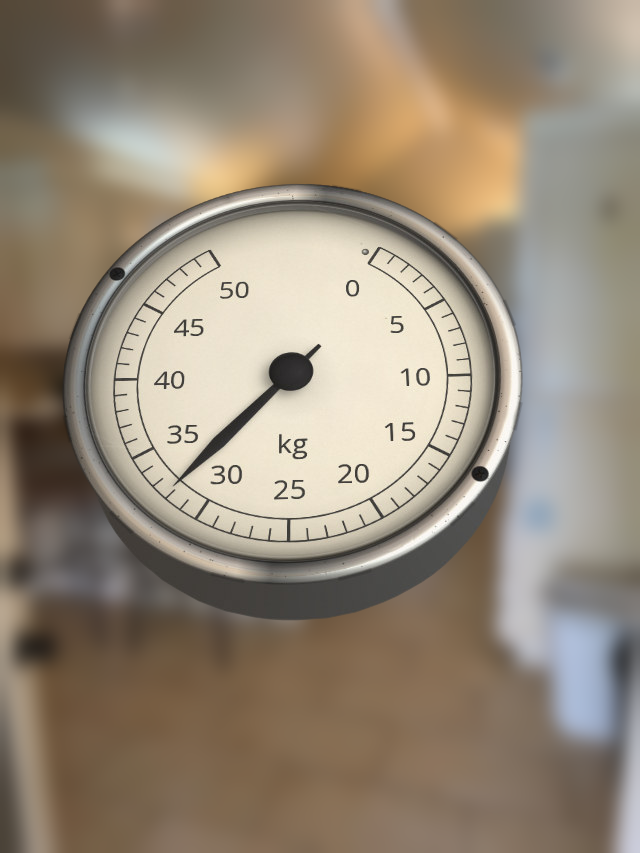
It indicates 32,kg
